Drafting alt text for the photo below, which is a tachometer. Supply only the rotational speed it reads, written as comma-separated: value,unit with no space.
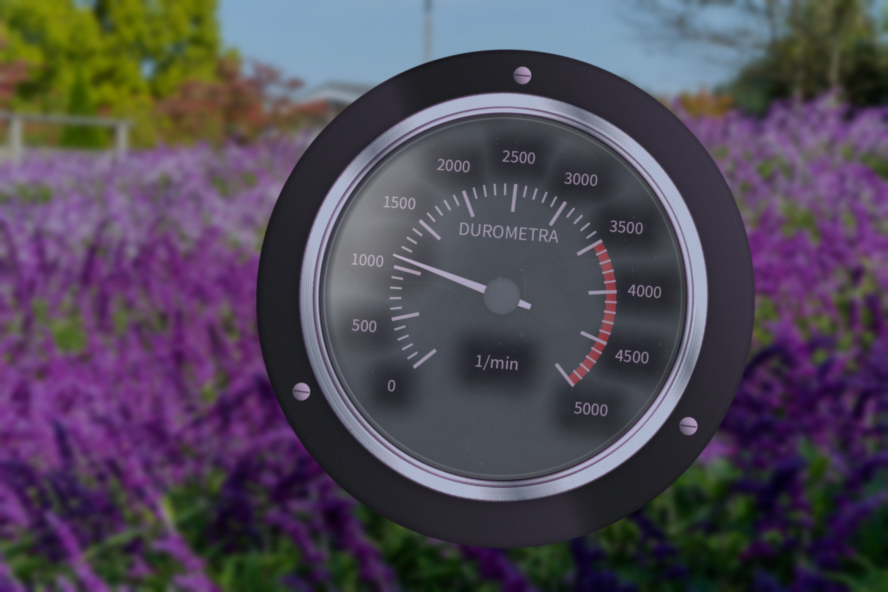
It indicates 1100,rpm
